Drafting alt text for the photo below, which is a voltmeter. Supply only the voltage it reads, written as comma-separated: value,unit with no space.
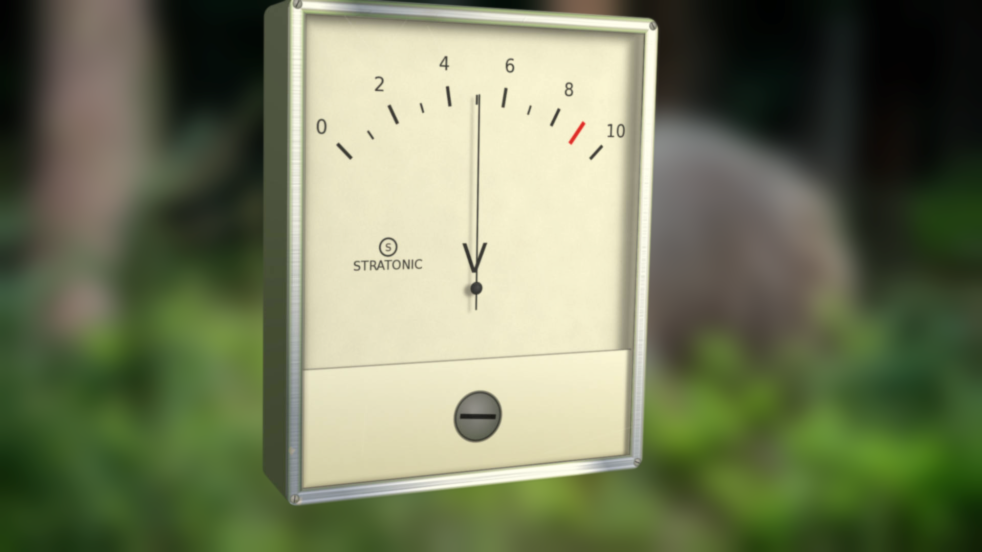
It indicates 5,V
